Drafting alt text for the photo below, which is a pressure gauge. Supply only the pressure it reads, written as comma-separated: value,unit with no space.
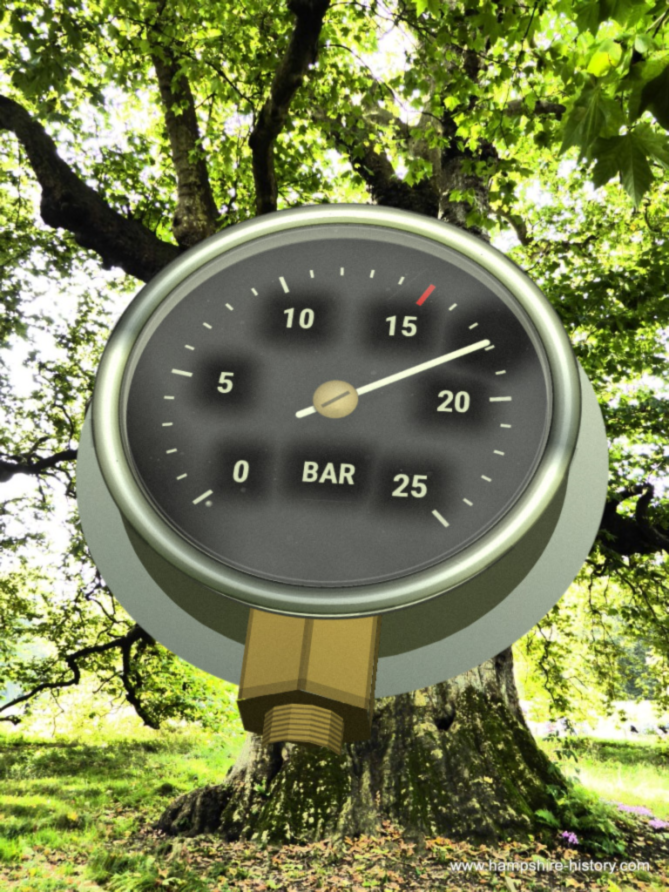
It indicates 18,bar
